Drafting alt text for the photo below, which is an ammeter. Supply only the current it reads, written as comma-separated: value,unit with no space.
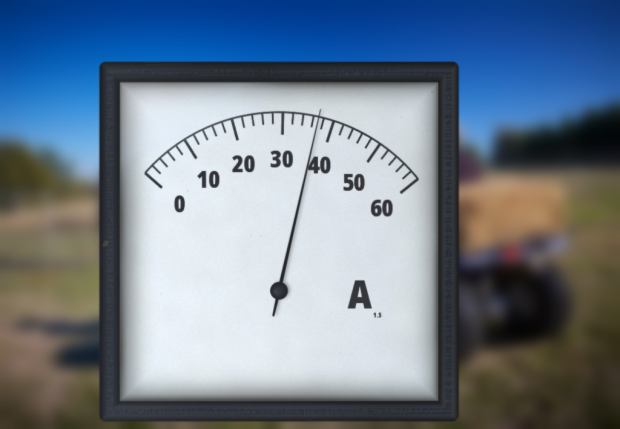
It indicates 37,A
